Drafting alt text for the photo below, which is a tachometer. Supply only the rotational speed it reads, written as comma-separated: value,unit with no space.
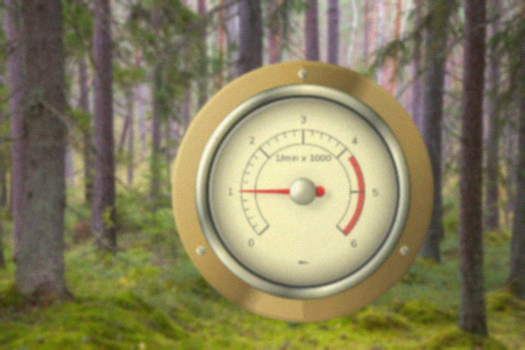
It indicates 1000,rpm
